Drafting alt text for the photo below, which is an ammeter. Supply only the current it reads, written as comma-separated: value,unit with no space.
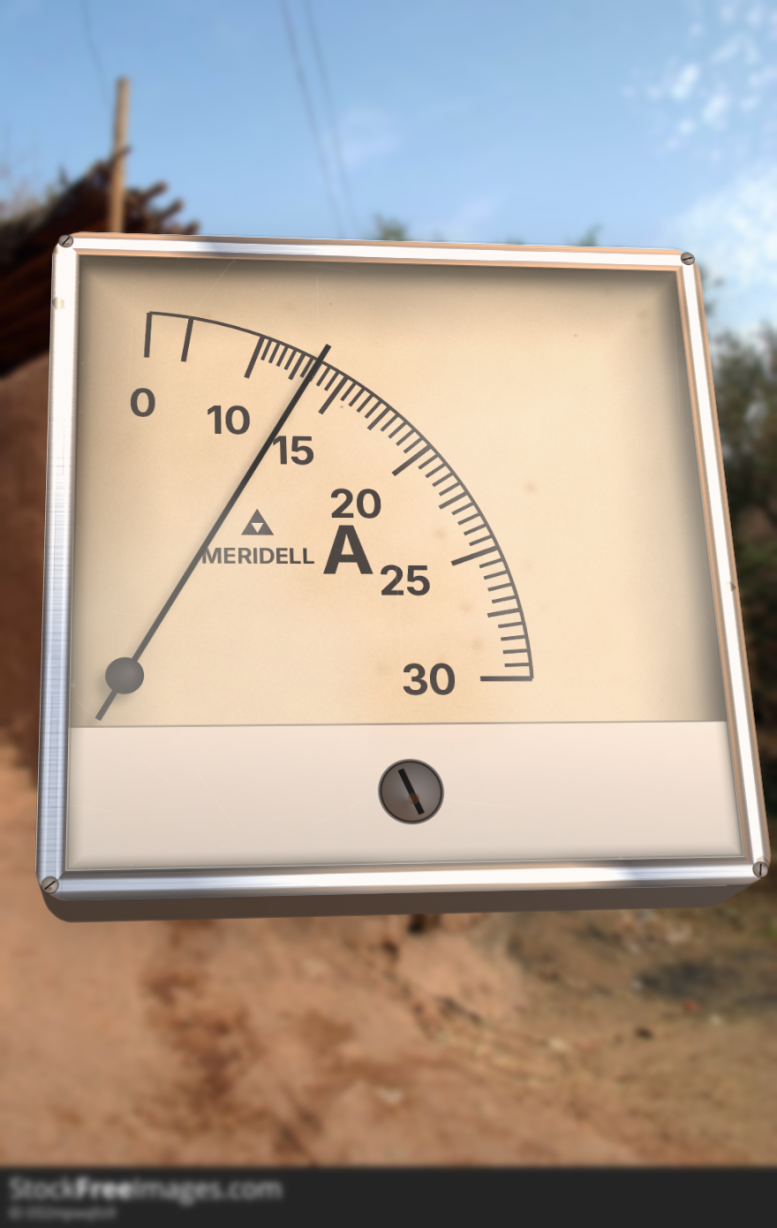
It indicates 13.5,A
